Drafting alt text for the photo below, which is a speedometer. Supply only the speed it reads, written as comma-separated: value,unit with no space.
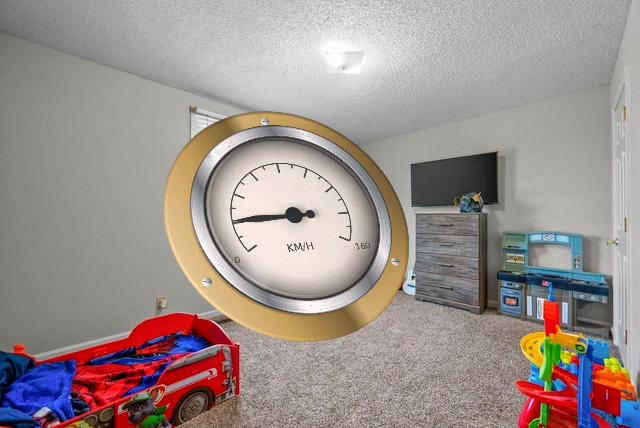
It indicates 20,km/h
